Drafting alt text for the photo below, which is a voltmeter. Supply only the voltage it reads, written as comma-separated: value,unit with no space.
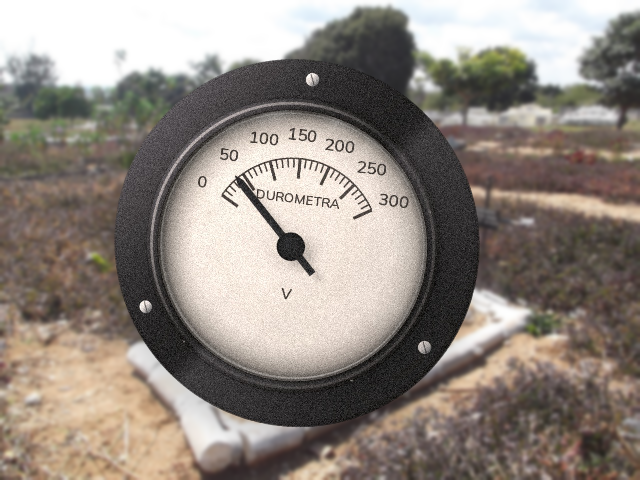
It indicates 40,V
